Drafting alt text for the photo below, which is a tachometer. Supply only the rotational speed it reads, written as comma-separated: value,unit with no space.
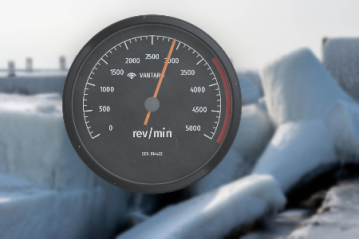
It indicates 2900,rpm
